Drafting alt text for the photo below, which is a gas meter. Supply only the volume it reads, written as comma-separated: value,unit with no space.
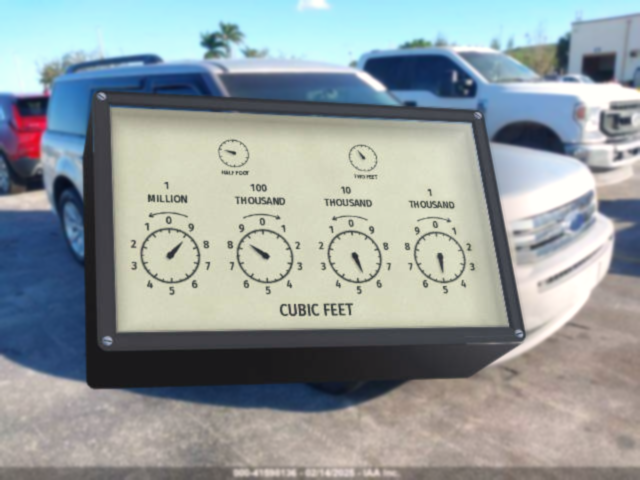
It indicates 885500,ft³
